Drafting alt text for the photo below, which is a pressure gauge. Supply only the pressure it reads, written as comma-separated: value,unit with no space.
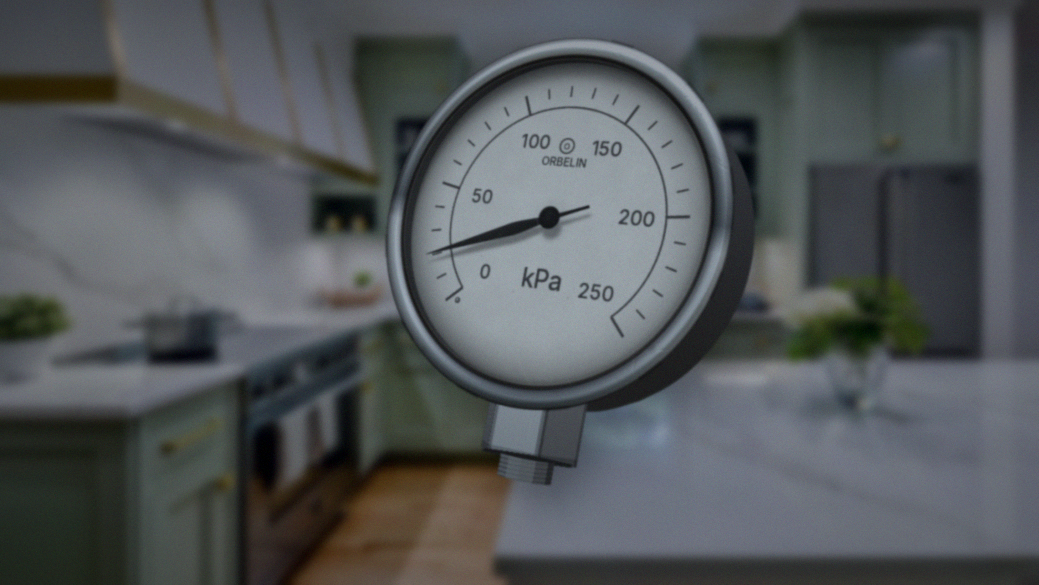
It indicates 20,kPa
